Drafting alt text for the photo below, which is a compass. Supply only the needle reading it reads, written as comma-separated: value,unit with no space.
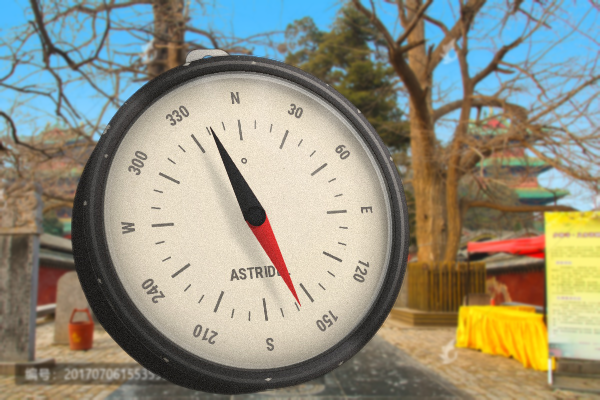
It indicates 160,°
